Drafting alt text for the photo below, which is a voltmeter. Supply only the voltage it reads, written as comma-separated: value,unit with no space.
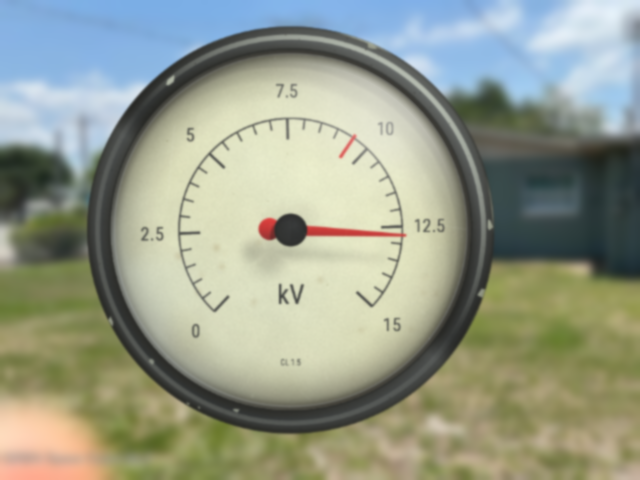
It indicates 12.75,kV
